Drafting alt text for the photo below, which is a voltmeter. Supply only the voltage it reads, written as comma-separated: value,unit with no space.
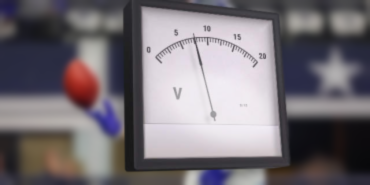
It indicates 7.5,V
